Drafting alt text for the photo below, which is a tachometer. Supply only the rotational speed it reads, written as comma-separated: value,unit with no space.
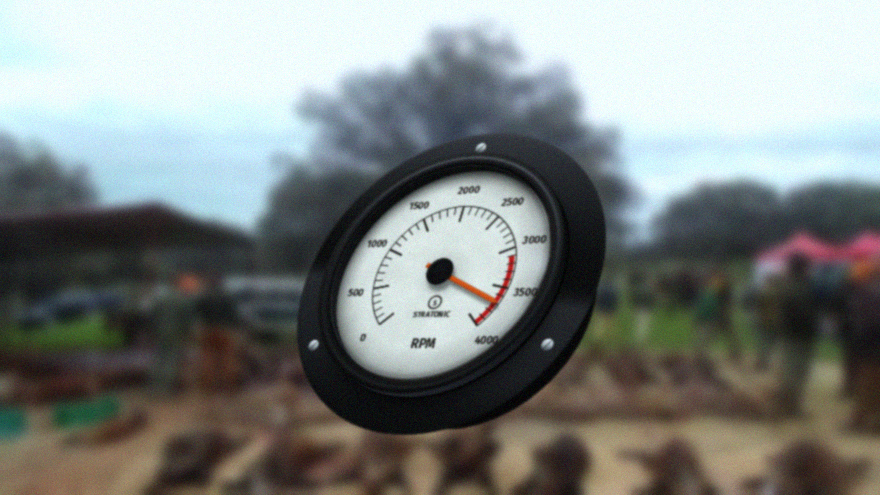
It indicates 3700,rpm
